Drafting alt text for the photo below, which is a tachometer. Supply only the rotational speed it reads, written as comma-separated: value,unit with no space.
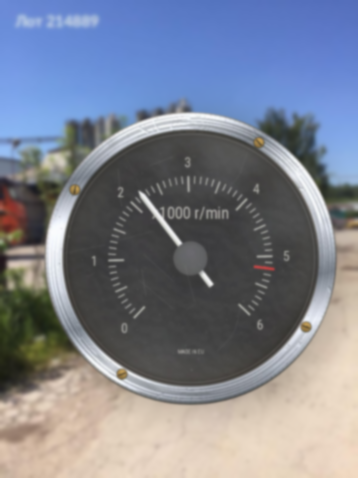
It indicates 2200,rpm
